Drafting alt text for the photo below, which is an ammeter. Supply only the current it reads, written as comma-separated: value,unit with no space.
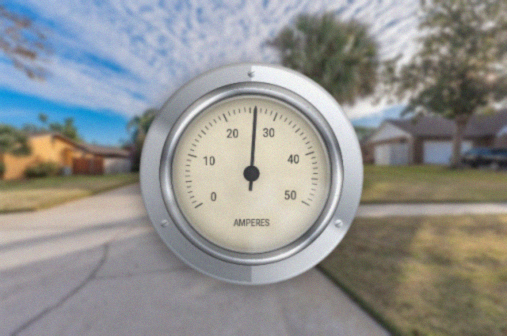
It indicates 26,A
